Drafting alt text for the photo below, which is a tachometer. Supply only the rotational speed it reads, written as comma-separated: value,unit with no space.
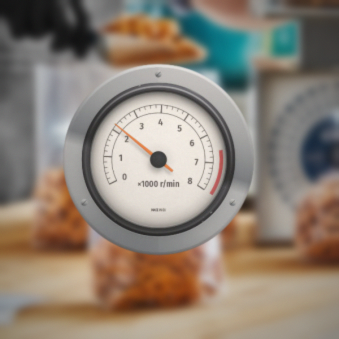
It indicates 2200,rpm
